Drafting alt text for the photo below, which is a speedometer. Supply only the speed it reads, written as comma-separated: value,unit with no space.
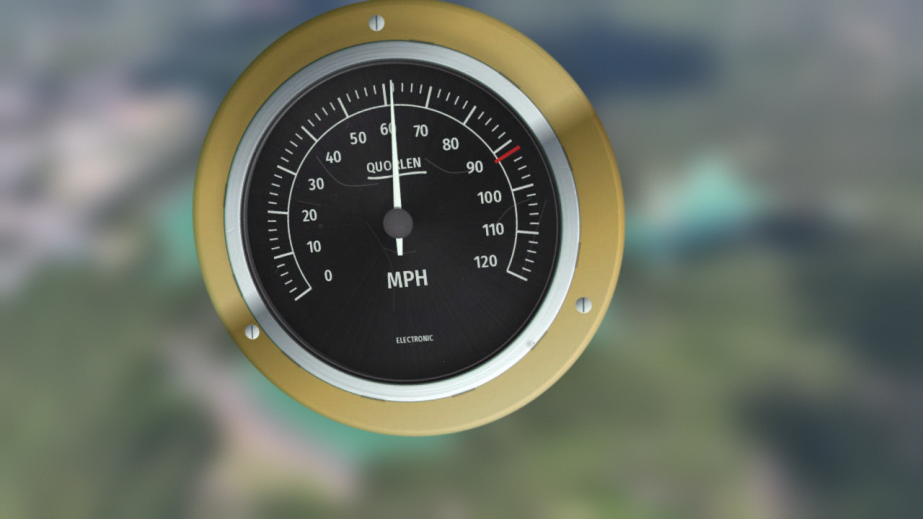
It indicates 62,mph
